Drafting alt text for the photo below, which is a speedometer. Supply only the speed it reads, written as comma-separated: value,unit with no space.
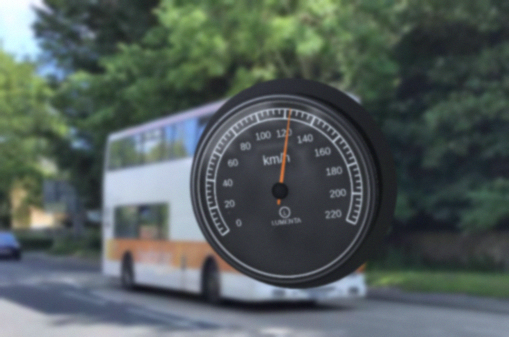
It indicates 124,km/h
